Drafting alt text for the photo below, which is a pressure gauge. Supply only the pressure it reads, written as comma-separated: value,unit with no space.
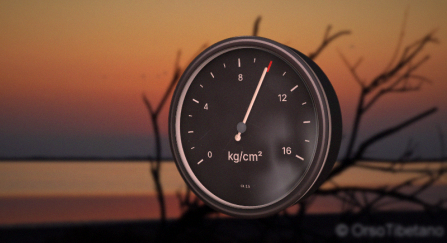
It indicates 10,kg/cm²
